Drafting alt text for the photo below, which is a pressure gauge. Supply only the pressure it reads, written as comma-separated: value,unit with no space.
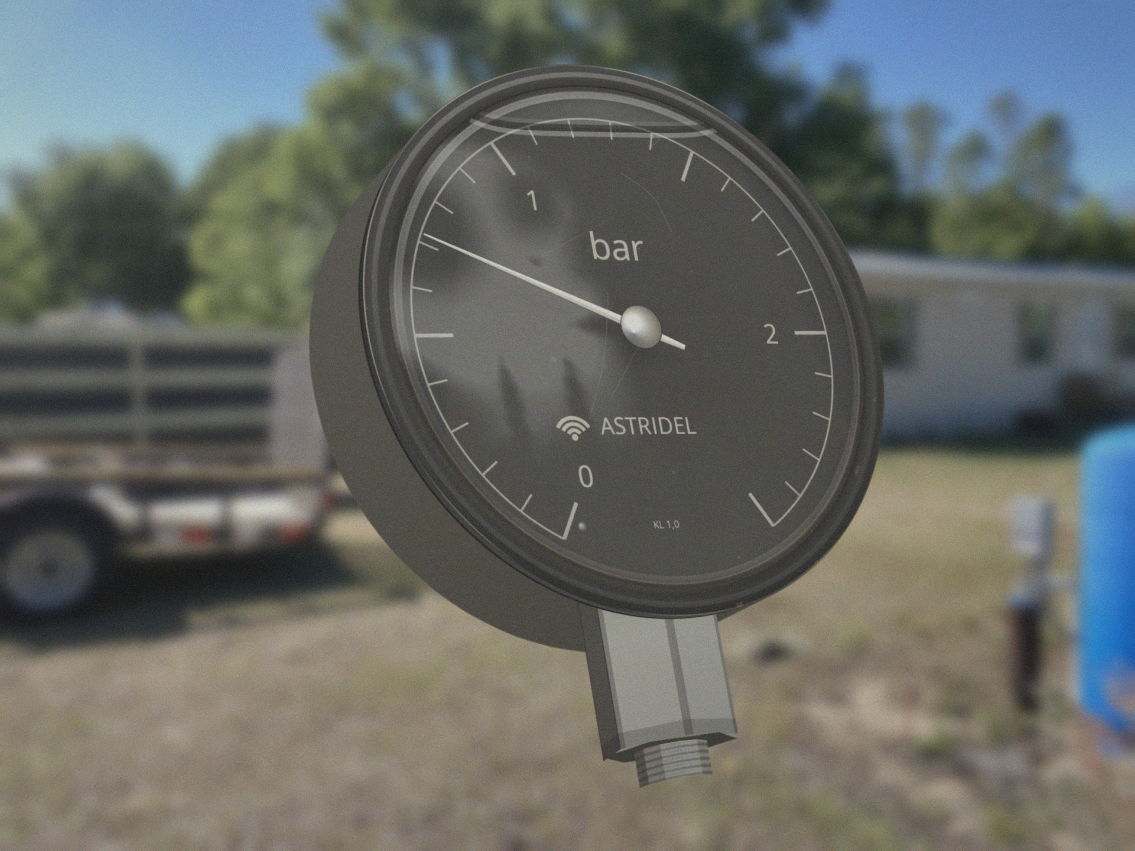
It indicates 0.7,bar
